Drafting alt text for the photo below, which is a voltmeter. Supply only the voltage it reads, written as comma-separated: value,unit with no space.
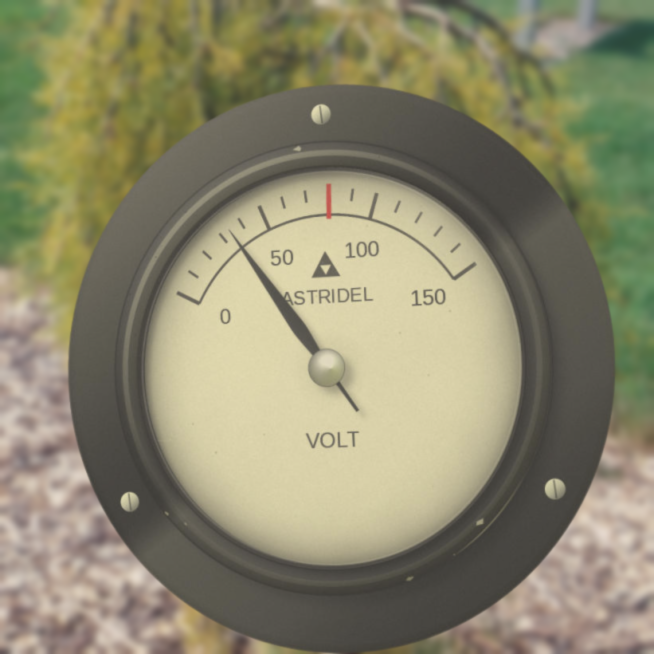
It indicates 35,V
